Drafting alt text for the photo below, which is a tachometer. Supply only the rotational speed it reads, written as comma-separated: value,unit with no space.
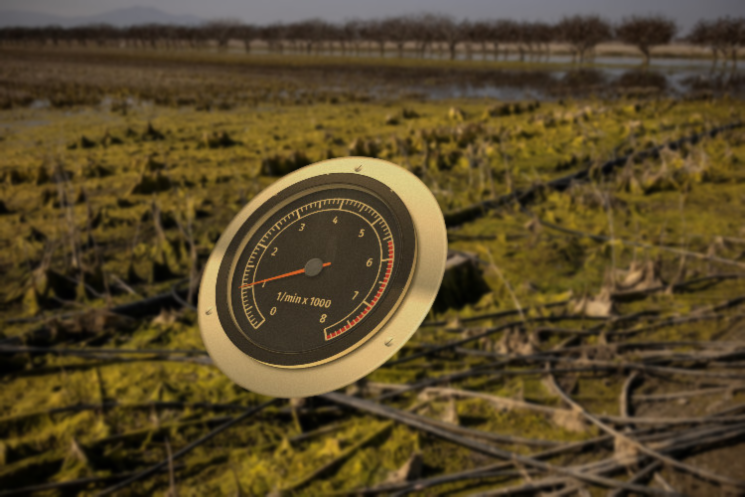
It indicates 1000,rpm
